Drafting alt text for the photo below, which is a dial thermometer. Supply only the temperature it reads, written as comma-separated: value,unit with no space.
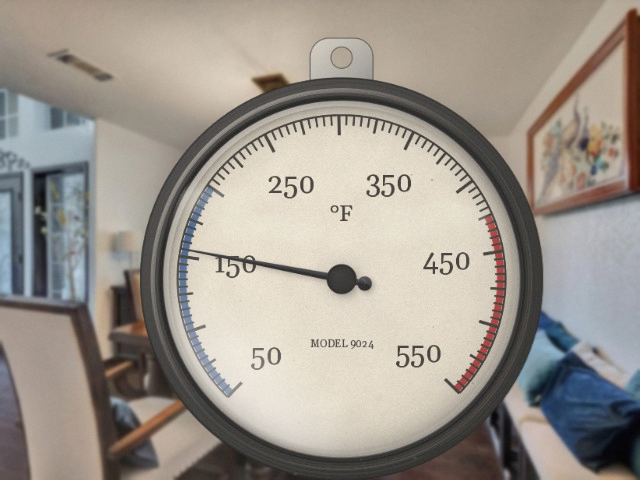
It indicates 155,°F
